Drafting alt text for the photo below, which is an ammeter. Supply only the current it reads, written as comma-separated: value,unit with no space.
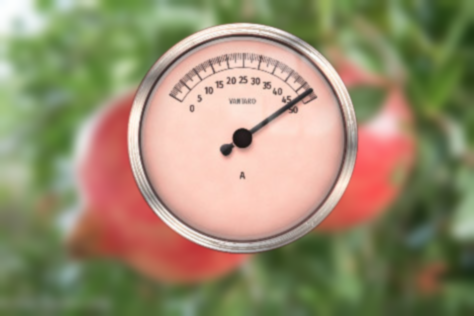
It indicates 47.5,A
